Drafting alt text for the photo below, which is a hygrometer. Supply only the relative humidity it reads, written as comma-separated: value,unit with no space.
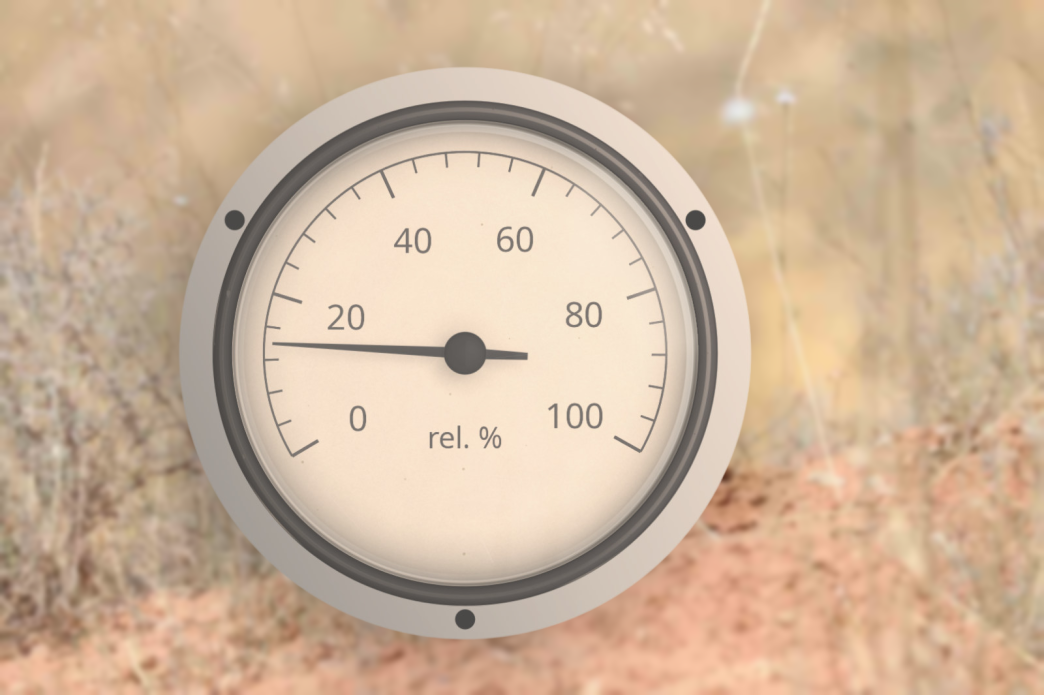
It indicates 14,%
